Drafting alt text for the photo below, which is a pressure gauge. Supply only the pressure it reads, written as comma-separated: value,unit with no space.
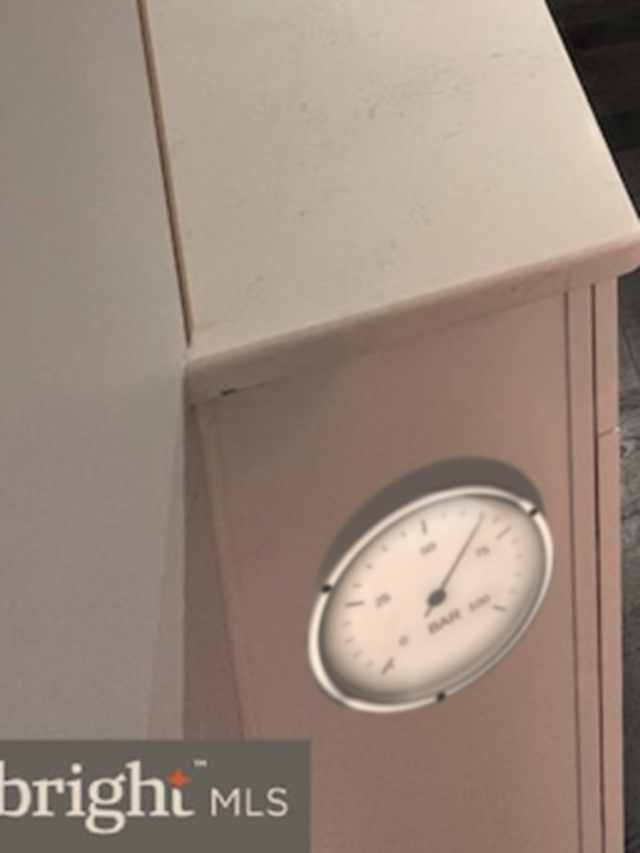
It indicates 65,bar
